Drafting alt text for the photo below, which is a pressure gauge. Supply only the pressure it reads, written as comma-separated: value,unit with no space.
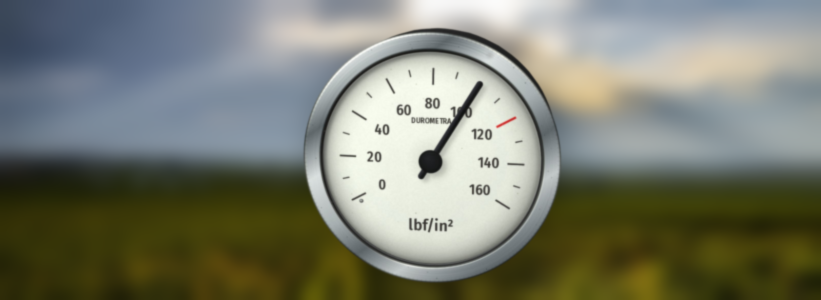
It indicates 100,psi
